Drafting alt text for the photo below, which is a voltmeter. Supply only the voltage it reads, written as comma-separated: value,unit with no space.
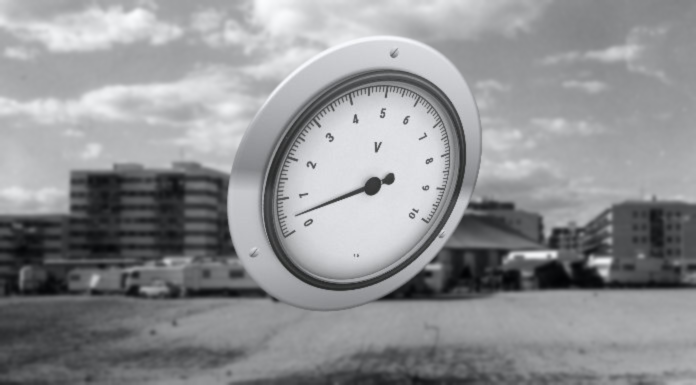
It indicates 0.5,V
